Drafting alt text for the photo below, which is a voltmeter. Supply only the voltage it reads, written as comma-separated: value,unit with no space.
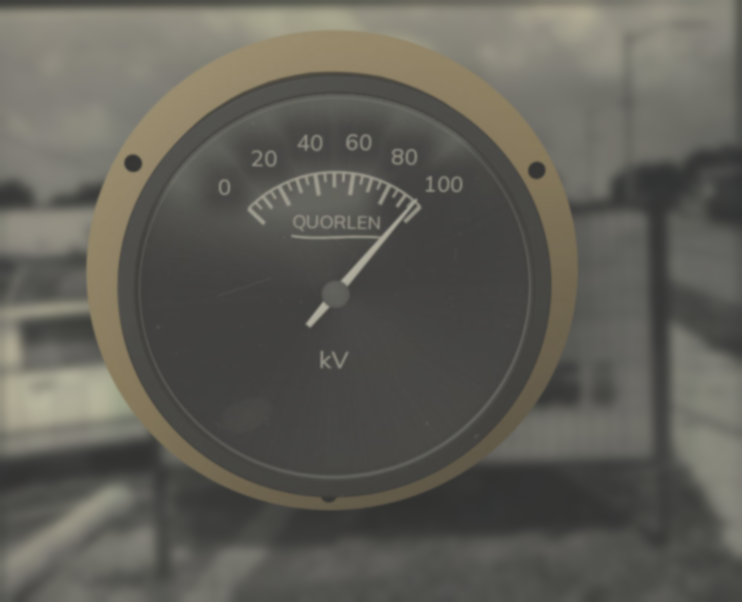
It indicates 95,kV
